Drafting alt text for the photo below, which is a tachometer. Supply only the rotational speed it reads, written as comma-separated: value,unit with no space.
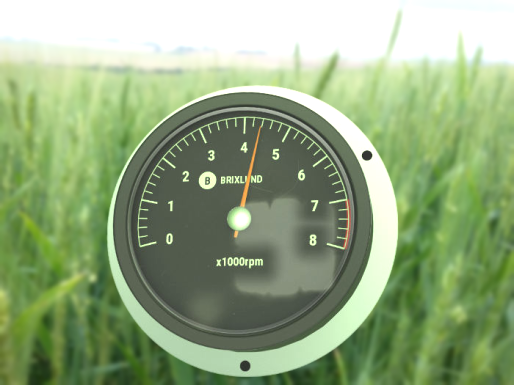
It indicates 4400,rpm
